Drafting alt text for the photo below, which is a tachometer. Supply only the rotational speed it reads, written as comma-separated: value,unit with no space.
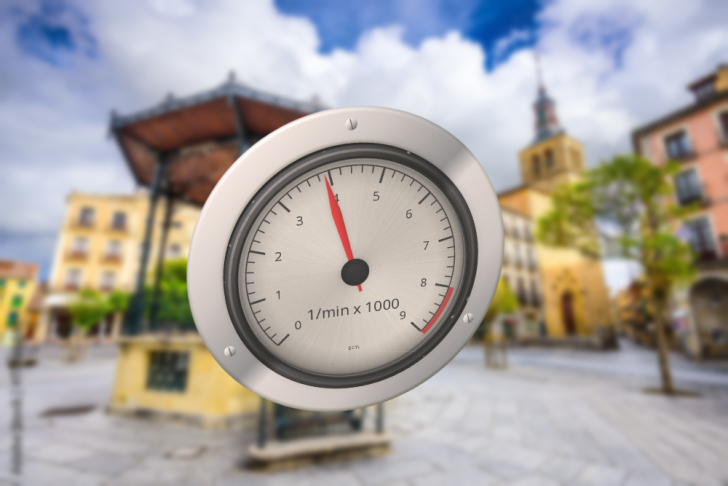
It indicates 3900,rpm
